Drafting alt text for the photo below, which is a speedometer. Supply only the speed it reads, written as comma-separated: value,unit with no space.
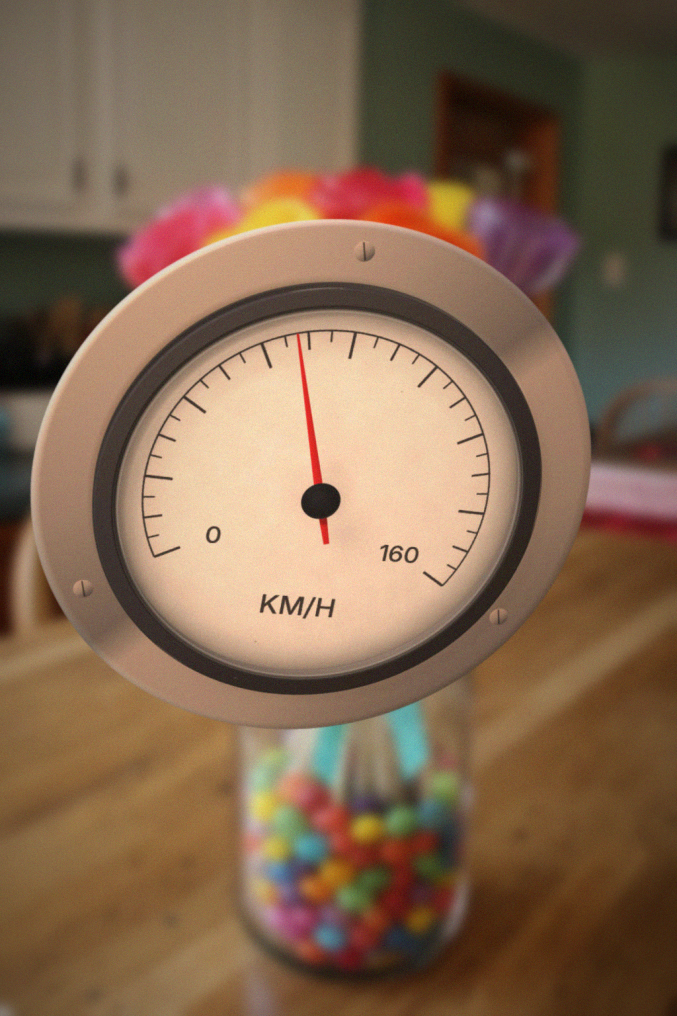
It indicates 67.5,km/h
